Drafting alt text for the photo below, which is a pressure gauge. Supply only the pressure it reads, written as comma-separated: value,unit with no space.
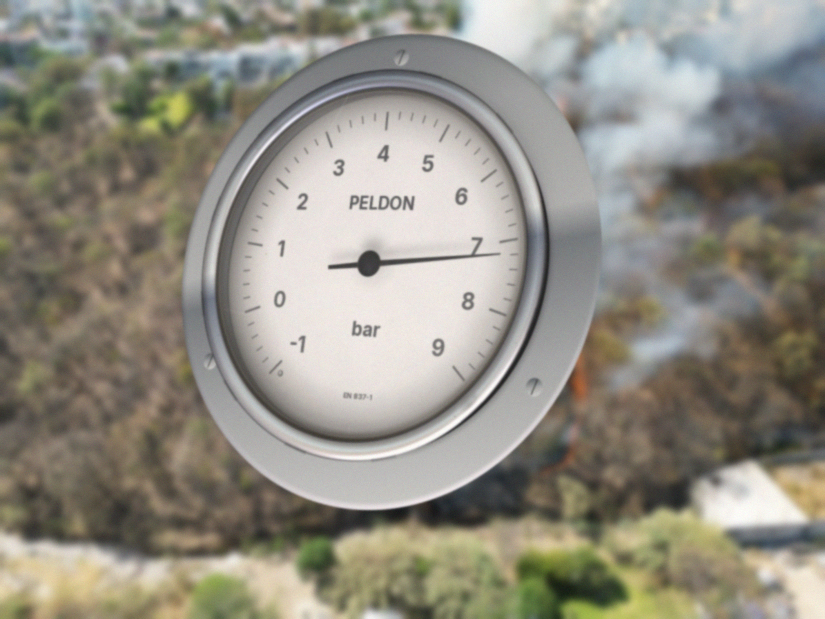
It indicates 7.2,bar
